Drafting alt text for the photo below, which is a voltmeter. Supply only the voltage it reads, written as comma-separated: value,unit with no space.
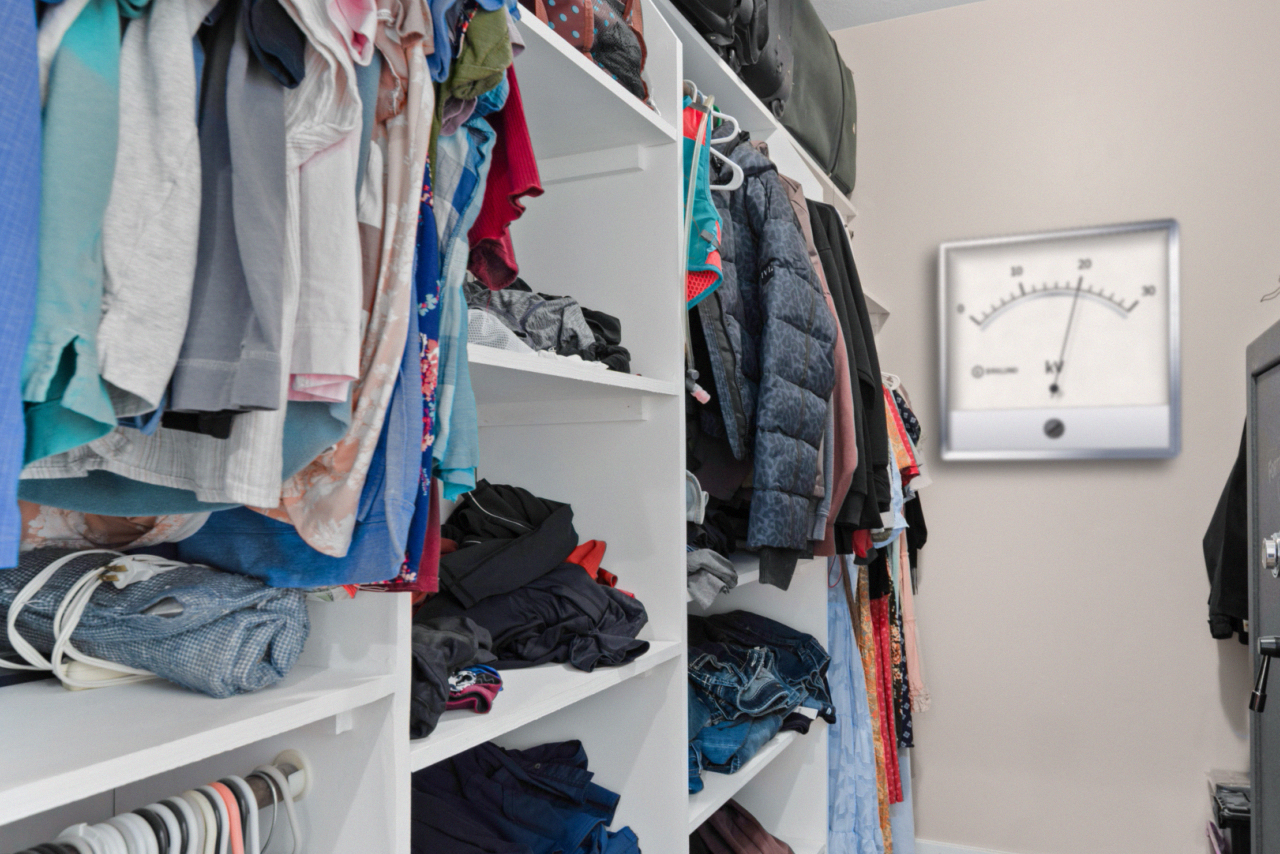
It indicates 20,kV
